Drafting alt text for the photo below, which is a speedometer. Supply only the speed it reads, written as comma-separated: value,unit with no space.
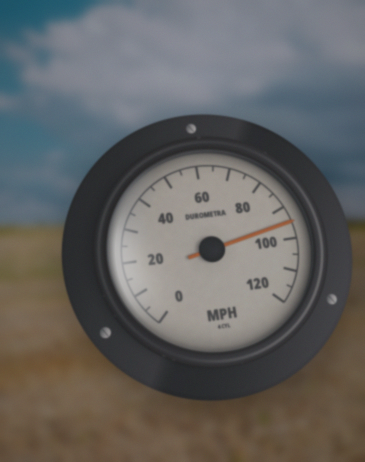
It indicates 95,mph
